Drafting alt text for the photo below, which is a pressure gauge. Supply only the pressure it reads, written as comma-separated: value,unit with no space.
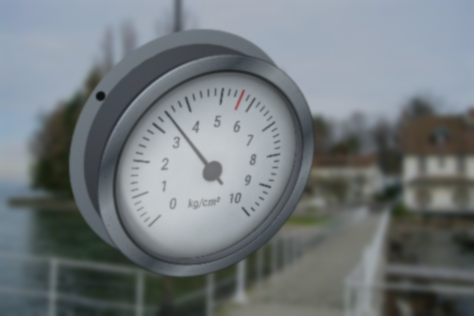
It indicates 3.4,kg/cm²
